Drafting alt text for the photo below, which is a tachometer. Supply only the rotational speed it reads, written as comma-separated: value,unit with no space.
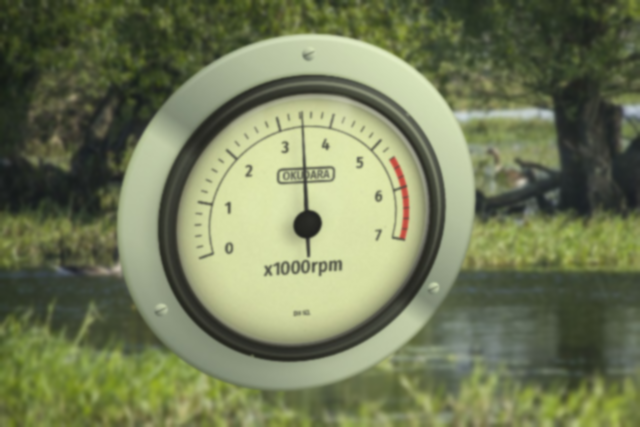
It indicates 3400,rpm
